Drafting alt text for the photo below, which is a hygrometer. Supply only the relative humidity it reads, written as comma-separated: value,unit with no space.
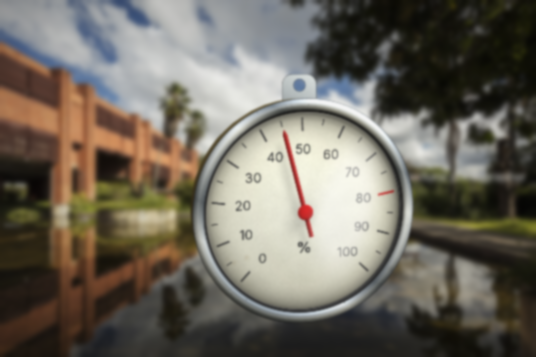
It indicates 45,%
